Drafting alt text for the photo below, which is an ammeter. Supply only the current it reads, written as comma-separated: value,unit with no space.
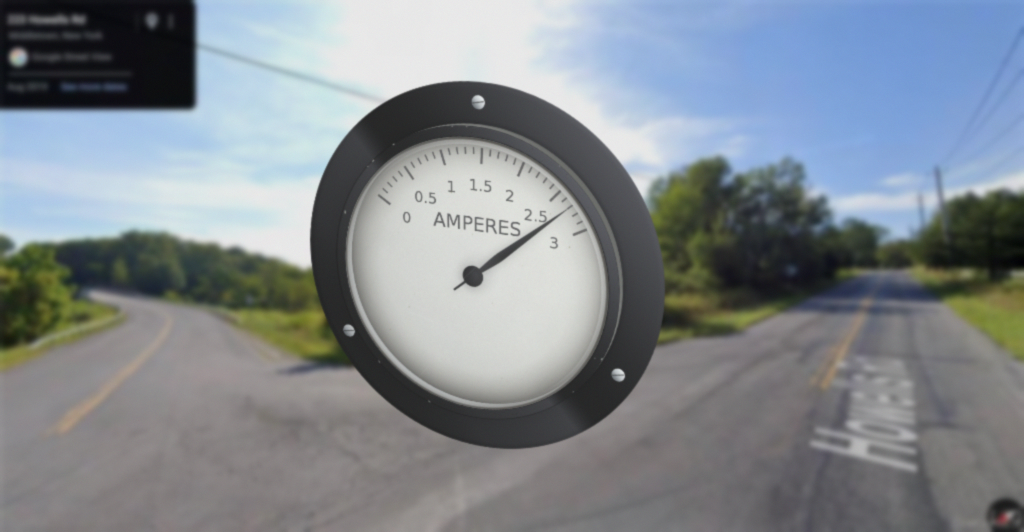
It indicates 2.7,A
